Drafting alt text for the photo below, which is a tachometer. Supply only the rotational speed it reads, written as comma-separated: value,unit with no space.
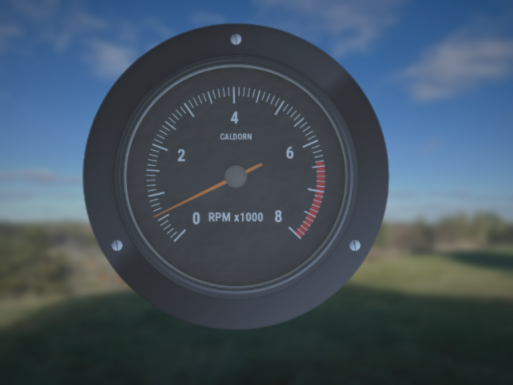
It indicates 600,rpm
